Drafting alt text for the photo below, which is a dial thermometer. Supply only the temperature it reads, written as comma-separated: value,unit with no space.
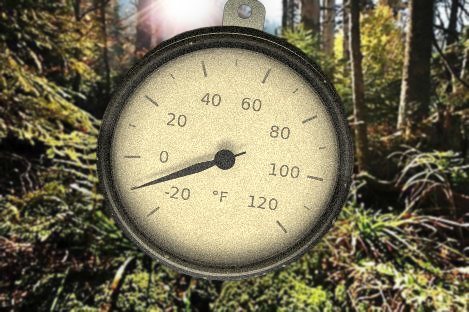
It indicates -10,°F
